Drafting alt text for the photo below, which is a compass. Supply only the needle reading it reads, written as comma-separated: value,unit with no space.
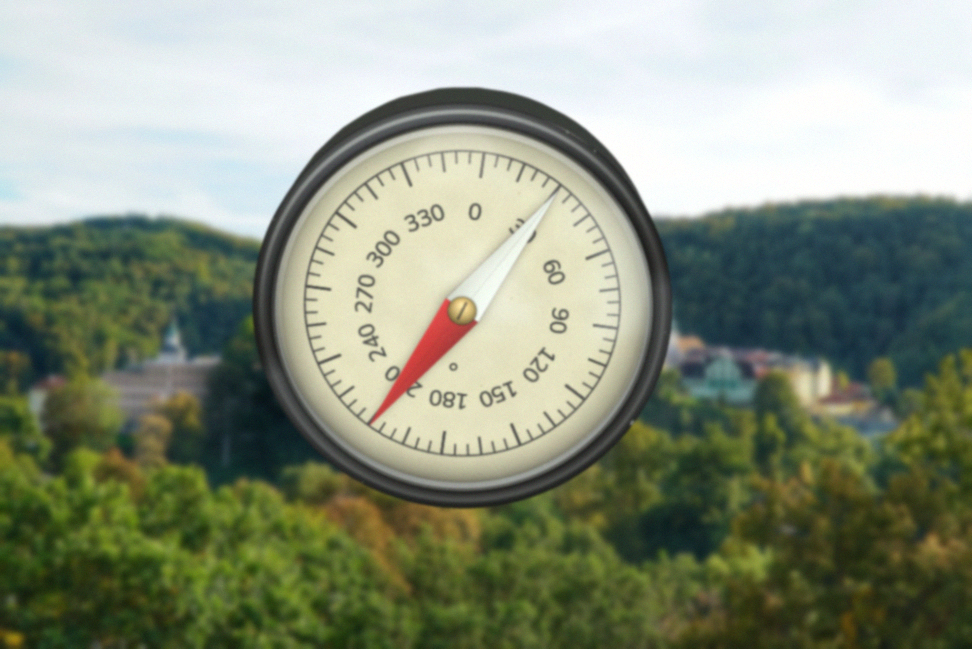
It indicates 210,°
